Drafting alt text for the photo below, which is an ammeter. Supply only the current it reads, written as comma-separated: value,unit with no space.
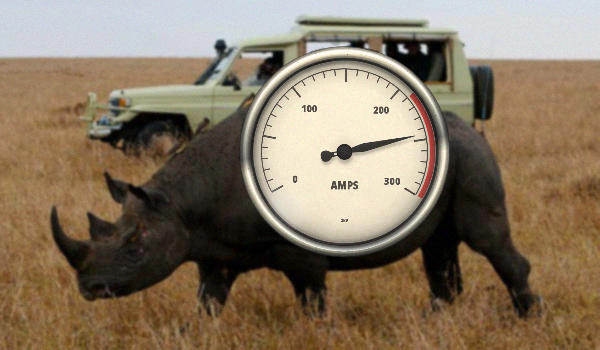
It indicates 245,A
